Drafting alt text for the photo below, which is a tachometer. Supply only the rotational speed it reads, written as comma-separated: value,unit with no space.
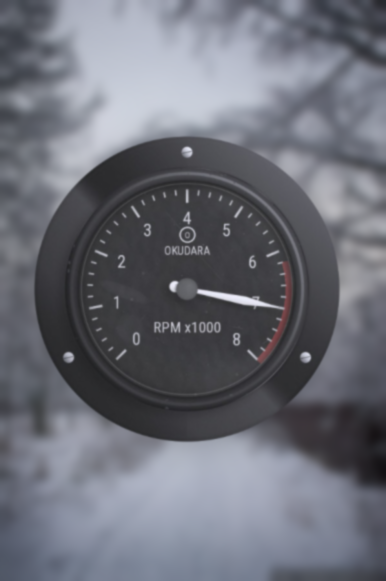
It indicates 7000,rpm
